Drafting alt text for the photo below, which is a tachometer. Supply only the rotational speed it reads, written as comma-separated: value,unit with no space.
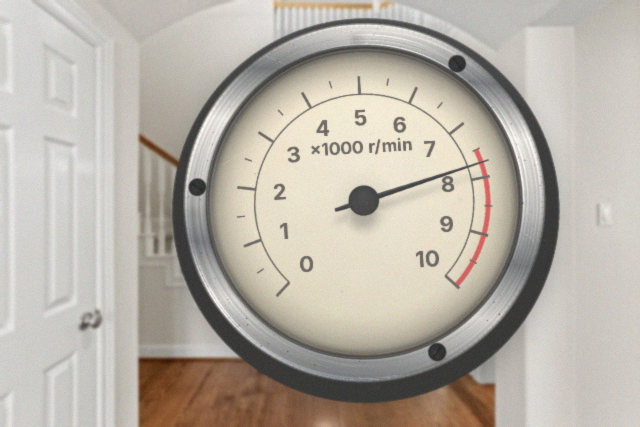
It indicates 7750,rpm
